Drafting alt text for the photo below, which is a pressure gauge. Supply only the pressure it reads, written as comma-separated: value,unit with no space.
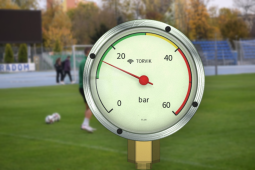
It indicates 15,bar
